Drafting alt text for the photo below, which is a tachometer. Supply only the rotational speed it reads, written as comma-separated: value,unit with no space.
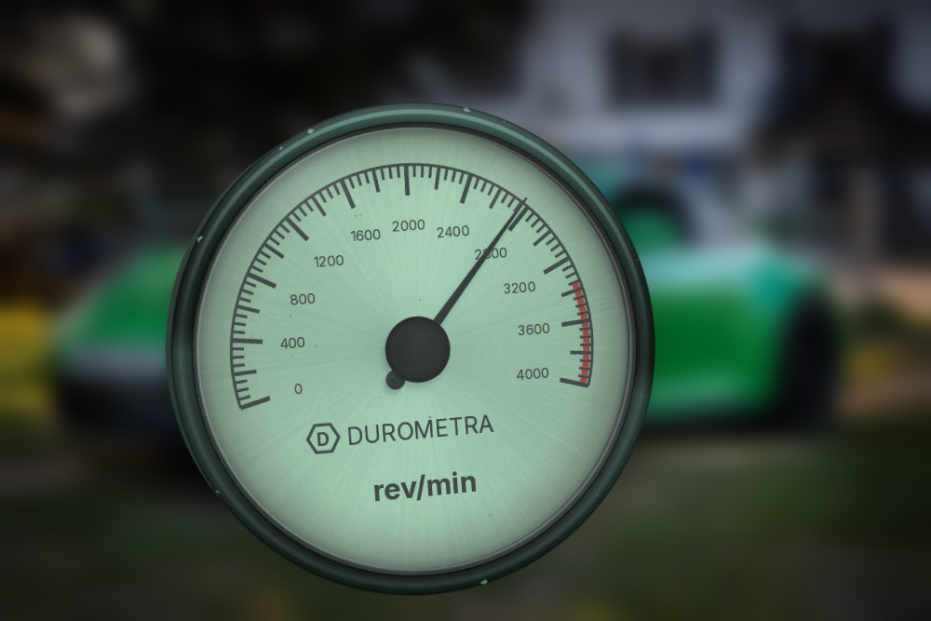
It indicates 2750,rpm
